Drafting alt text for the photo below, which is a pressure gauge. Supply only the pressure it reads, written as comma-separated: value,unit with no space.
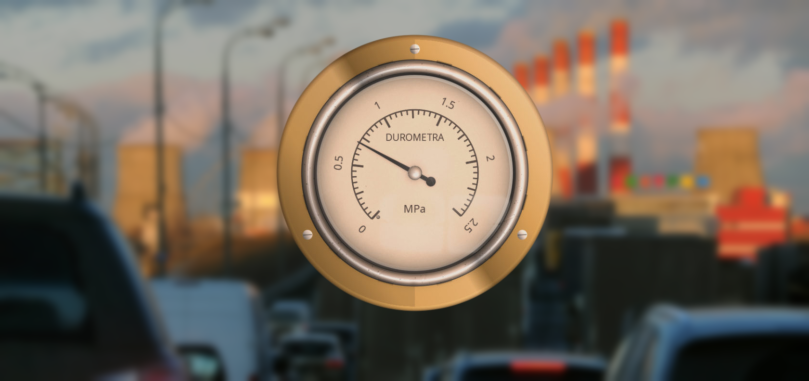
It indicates 0.7,MPa
